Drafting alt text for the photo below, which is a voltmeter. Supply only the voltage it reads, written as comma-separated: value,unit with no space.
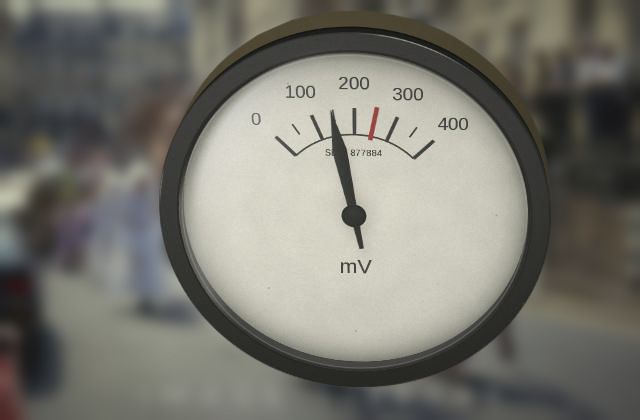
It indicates 150,mV
